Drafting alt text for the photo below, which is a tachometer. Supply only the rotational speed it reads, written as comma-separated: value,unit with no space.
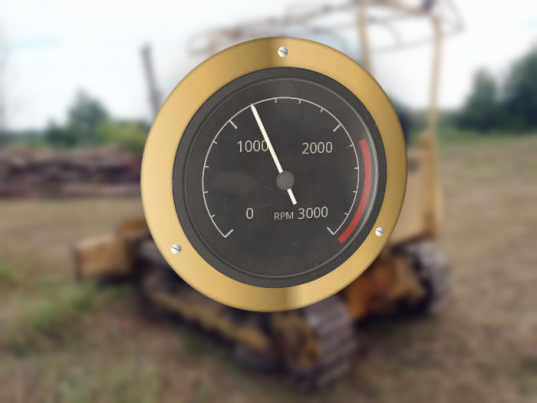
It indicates 1200,rpm
